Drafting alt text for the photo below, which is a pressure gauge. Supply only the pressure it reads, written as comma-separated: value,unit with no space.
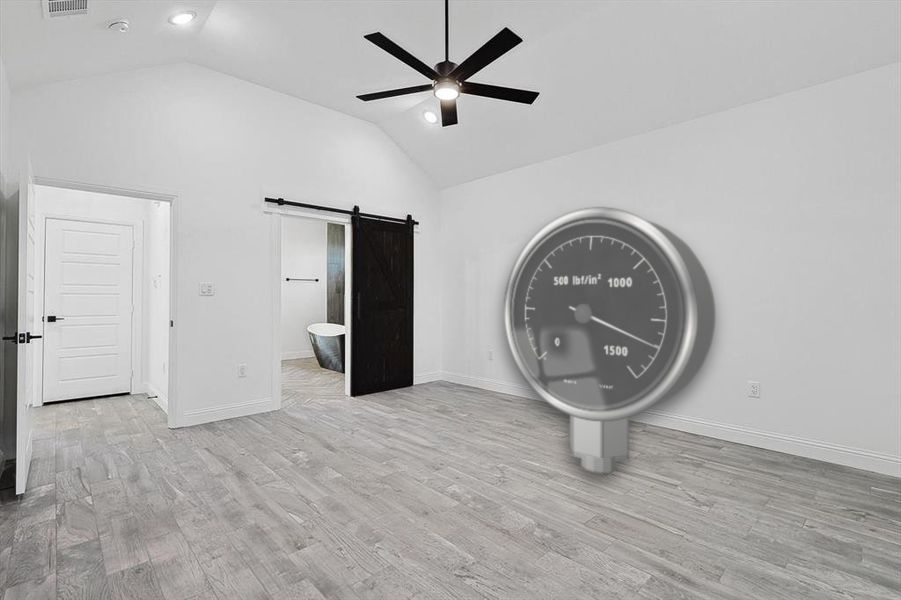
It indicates 1350,psi
